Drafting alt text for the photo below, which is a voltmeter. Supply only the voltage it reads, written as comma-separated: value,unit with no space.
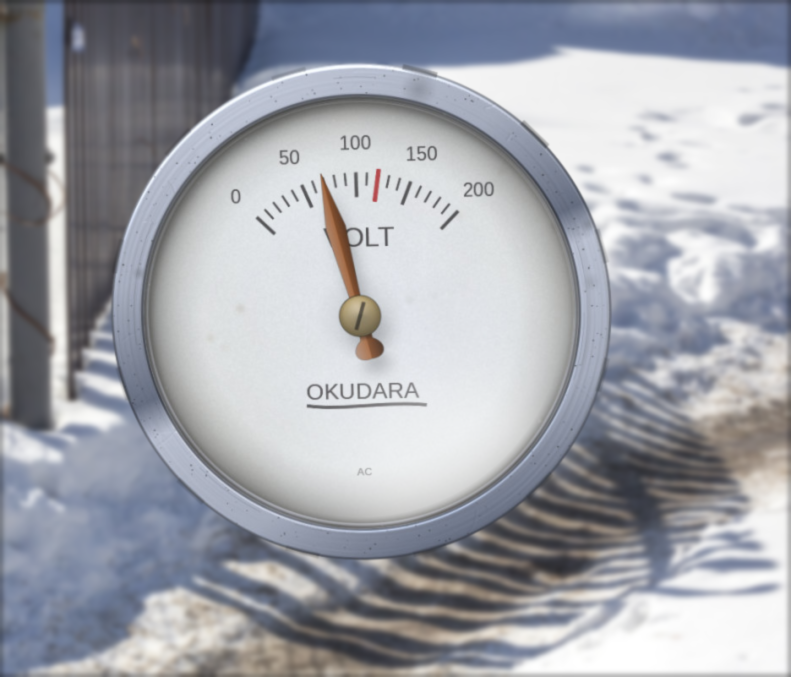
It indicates 70,V
